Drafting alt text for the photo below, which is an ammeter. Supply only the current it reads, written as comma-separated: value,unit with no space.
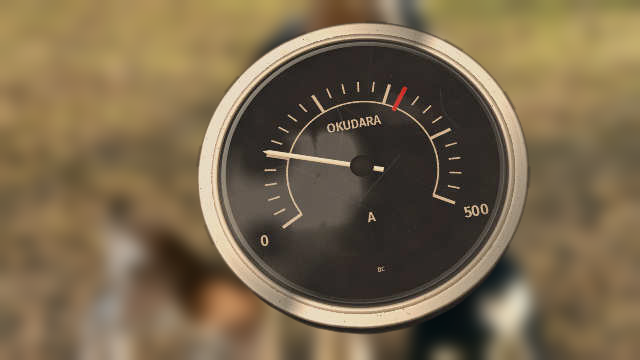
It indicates 100,A
